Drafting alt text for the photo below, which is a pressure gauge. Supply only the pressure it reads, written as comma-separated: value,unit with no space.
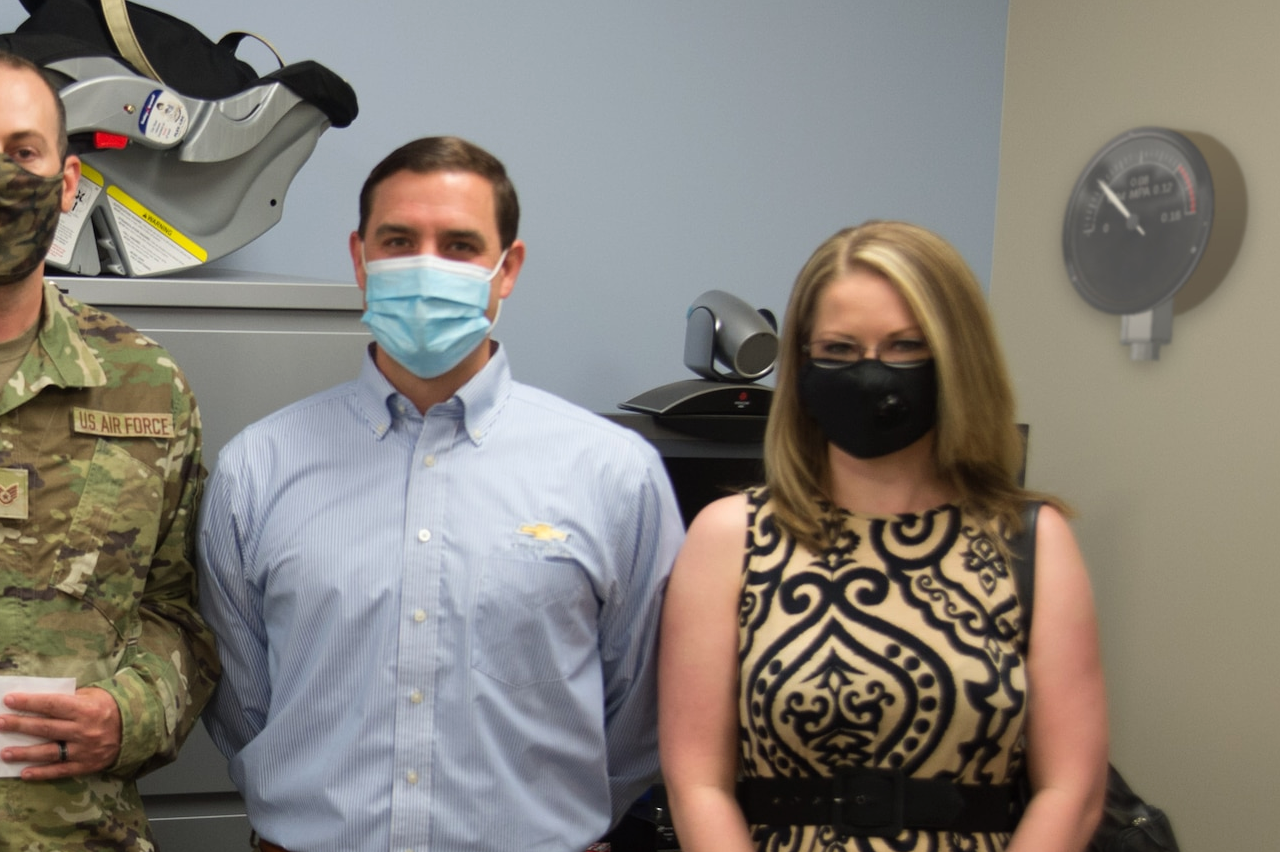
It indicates 0.04,MPa
